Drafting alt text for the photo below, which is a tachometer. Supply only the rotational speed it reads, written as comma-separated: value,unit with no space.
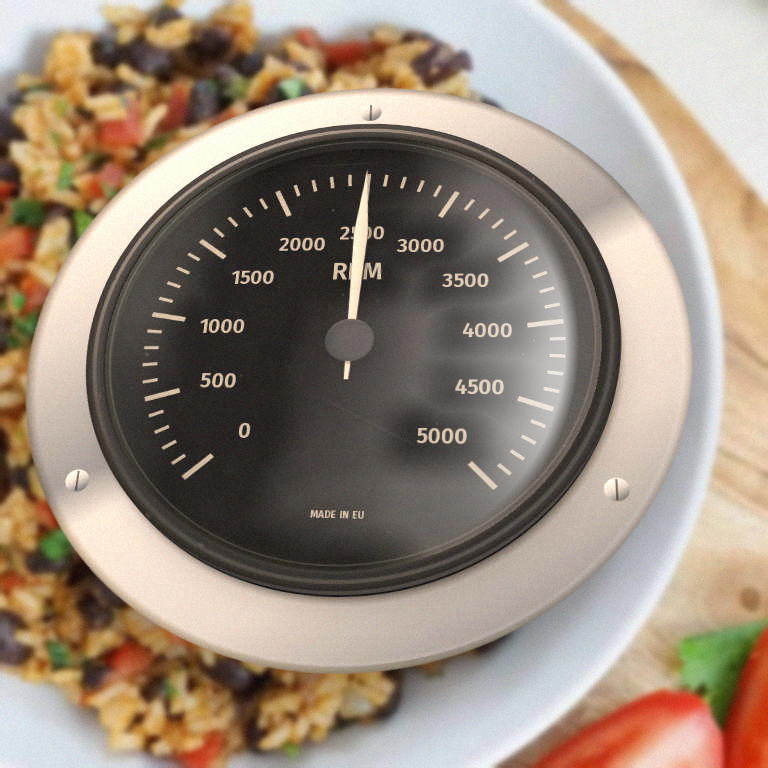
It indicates 2500,rpm
